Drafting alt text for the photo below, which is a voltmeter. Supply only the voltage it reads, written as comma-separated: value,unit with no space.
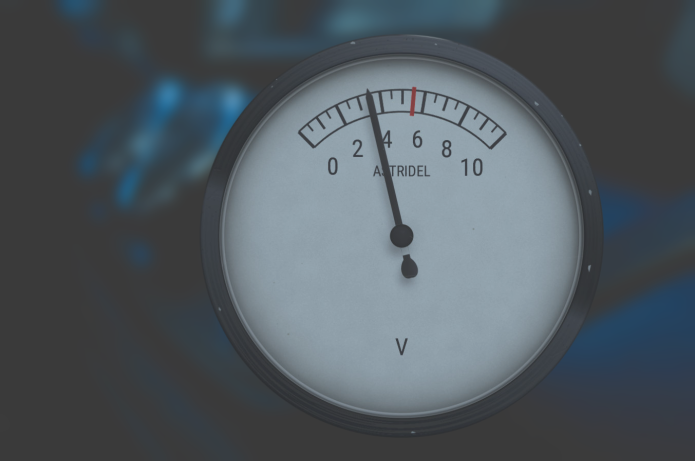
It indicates 3.5,V
